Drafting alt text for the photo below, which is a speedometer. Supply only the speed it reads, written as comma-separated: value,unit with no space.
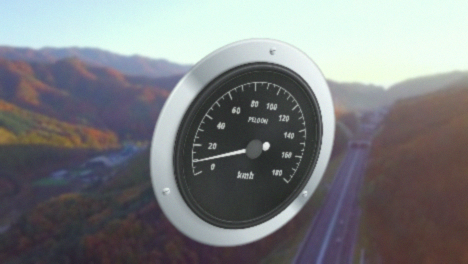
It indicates 10,km/h
